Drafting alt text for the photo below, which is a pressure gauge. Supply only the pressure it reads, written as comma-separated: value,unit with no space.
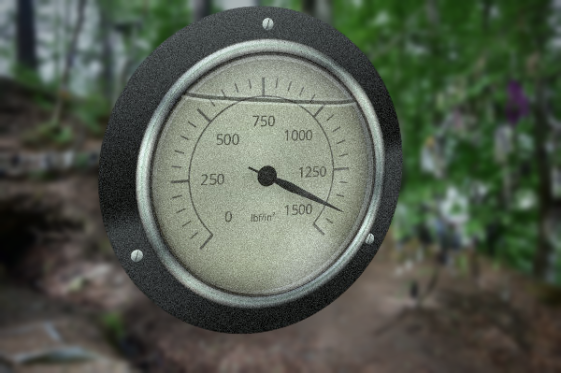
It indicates 1400,psi
